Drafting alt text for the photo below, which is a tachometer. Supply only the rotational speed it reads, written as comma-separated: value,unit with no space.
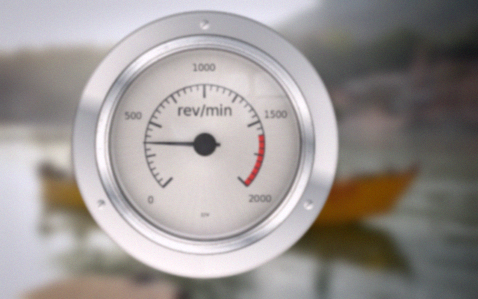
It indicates 350,rpm
